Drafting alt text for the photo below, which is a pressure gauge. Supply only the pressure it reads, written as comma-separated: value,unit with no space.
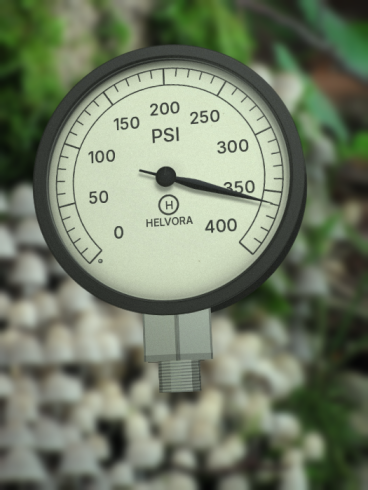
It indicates 360,psi
